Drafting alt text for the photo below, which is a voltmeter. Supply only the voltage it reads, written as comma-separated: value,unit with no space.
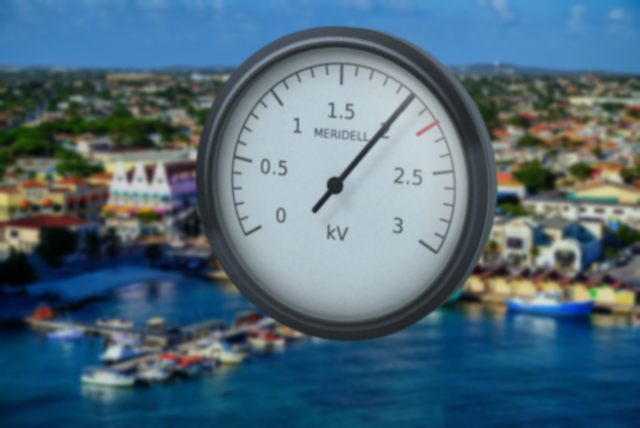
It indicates 2,kV
